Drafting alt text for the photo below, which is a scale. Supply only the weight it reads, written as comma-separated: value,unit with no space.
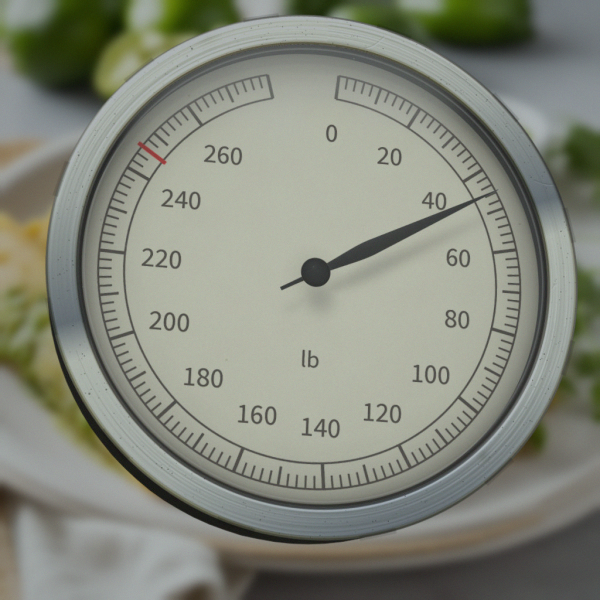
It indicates 46,lb
